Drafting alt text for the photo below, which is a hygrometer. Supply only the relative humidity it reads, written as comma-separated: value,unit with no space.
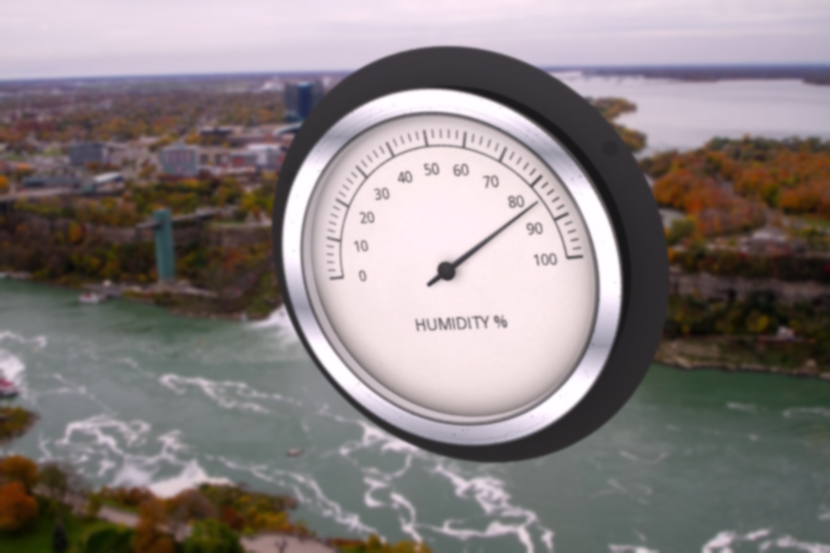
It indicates 84,%
